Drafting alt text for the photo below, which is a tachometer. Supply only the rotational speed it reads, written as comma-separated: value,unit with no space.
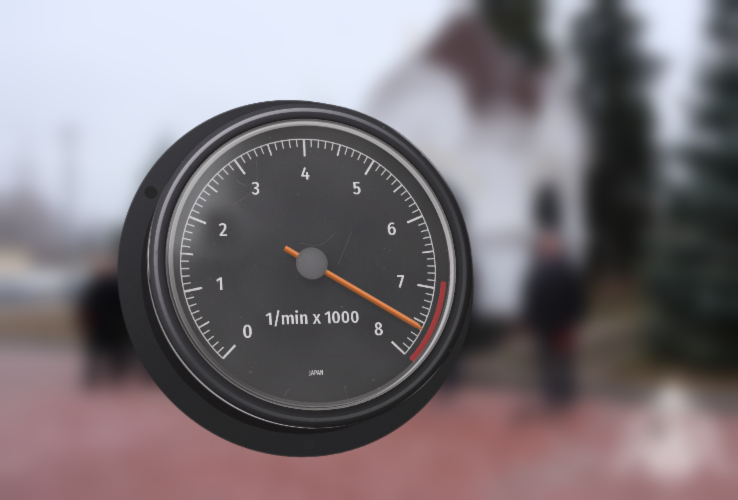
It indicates 7600,rpm
